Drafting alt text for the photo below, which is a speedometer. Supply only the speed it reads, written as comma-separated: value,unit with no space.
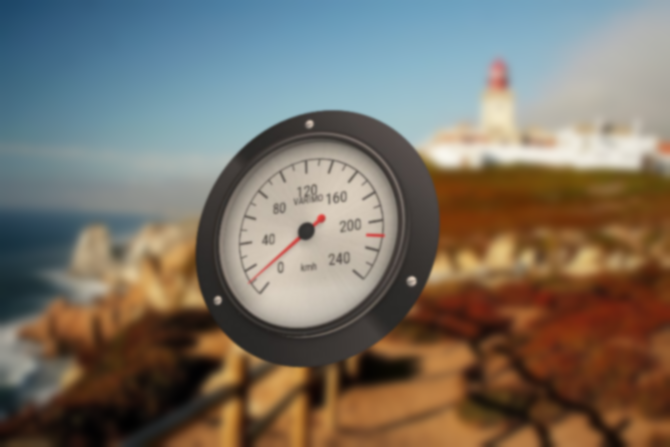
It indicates 10,km/h
